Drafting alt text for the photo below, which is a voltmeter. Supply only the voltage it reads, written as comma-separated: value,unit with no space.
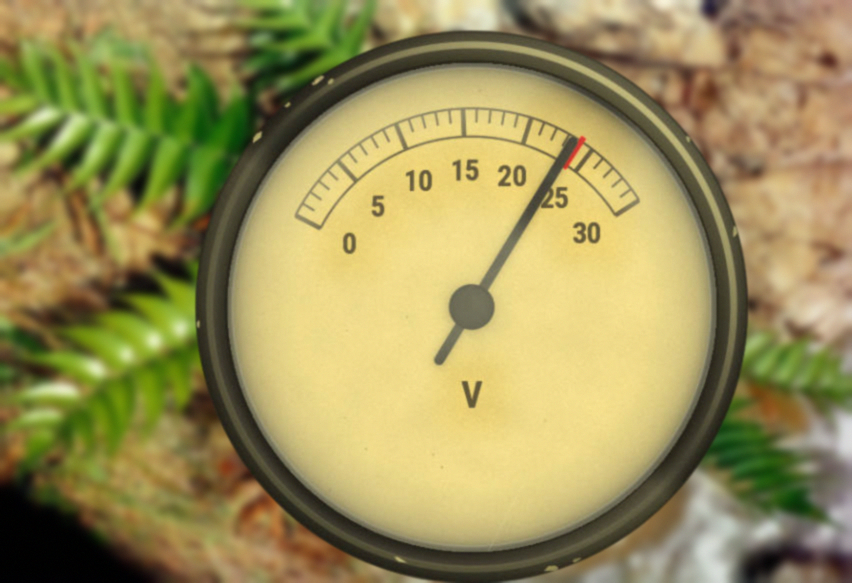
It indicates 23.5,V
